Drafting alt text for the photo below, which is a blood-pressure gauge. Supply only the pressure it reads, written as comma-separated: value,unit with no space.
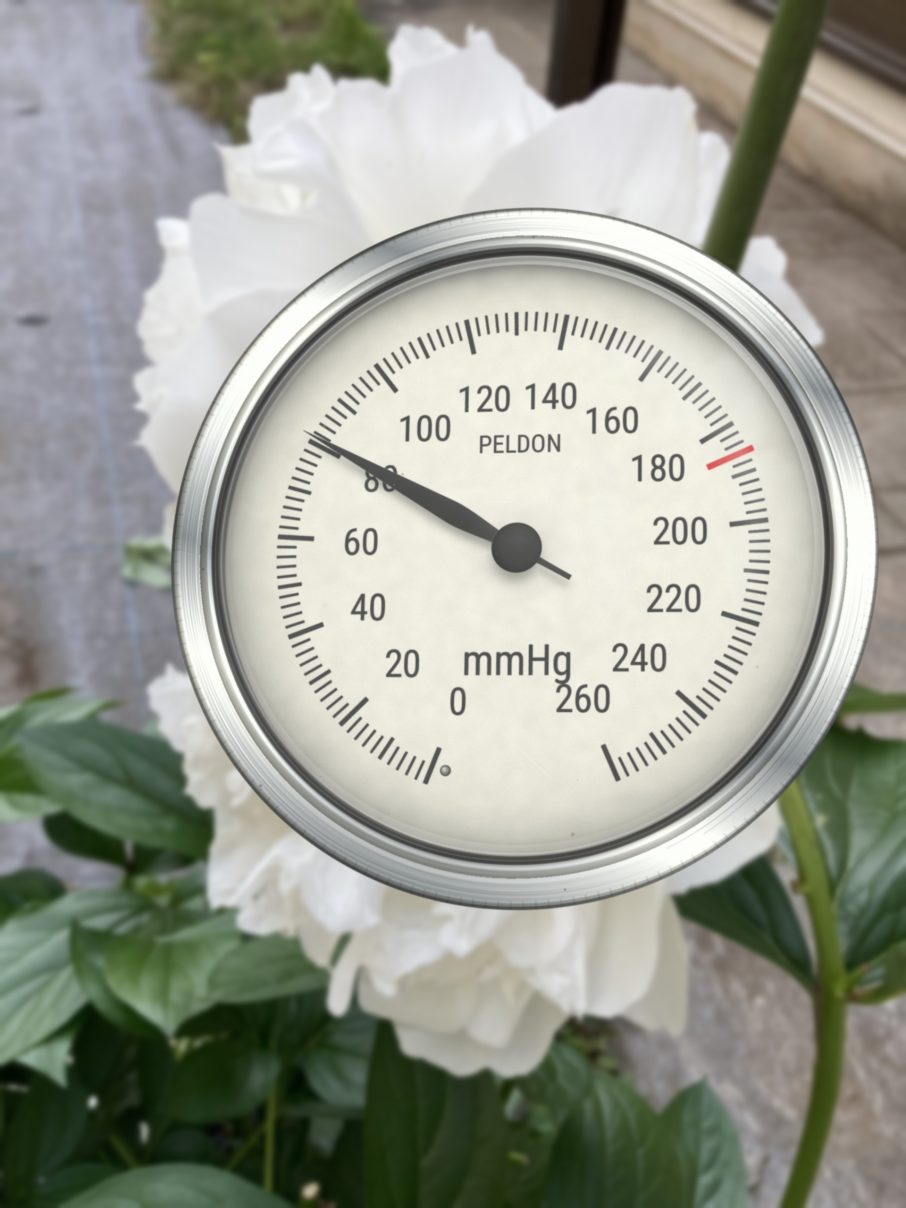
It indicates 81,mmHg
